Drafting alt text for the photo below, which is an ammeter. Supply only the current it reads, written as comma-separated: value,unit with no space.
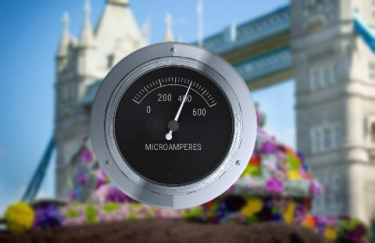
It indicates 400,µA
